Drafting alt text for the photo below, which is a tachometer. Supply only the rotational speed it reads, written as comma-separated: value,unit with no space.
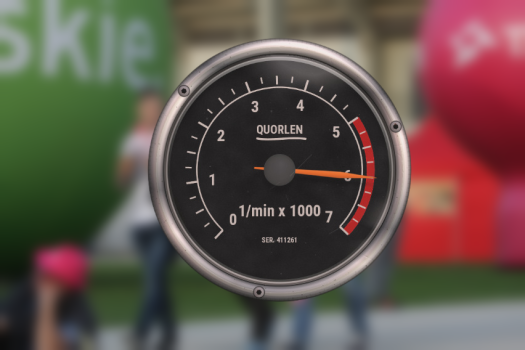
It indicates 6000,rpm
